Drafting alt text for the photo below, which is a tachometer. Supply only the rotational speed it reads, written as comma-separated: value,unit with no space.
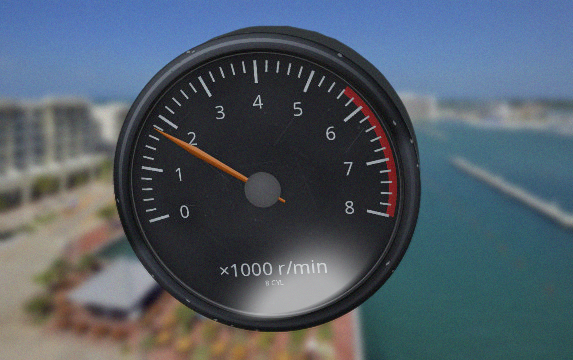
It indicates 1800,rpm
